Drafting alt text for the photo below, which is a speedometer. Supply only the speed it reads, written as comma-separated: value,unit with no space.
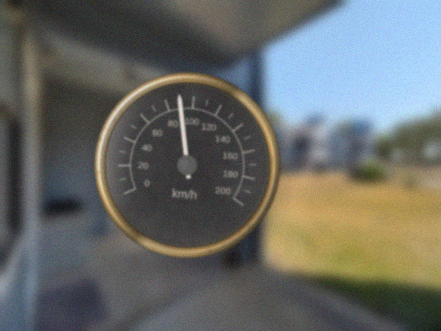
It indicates 90,km/h
